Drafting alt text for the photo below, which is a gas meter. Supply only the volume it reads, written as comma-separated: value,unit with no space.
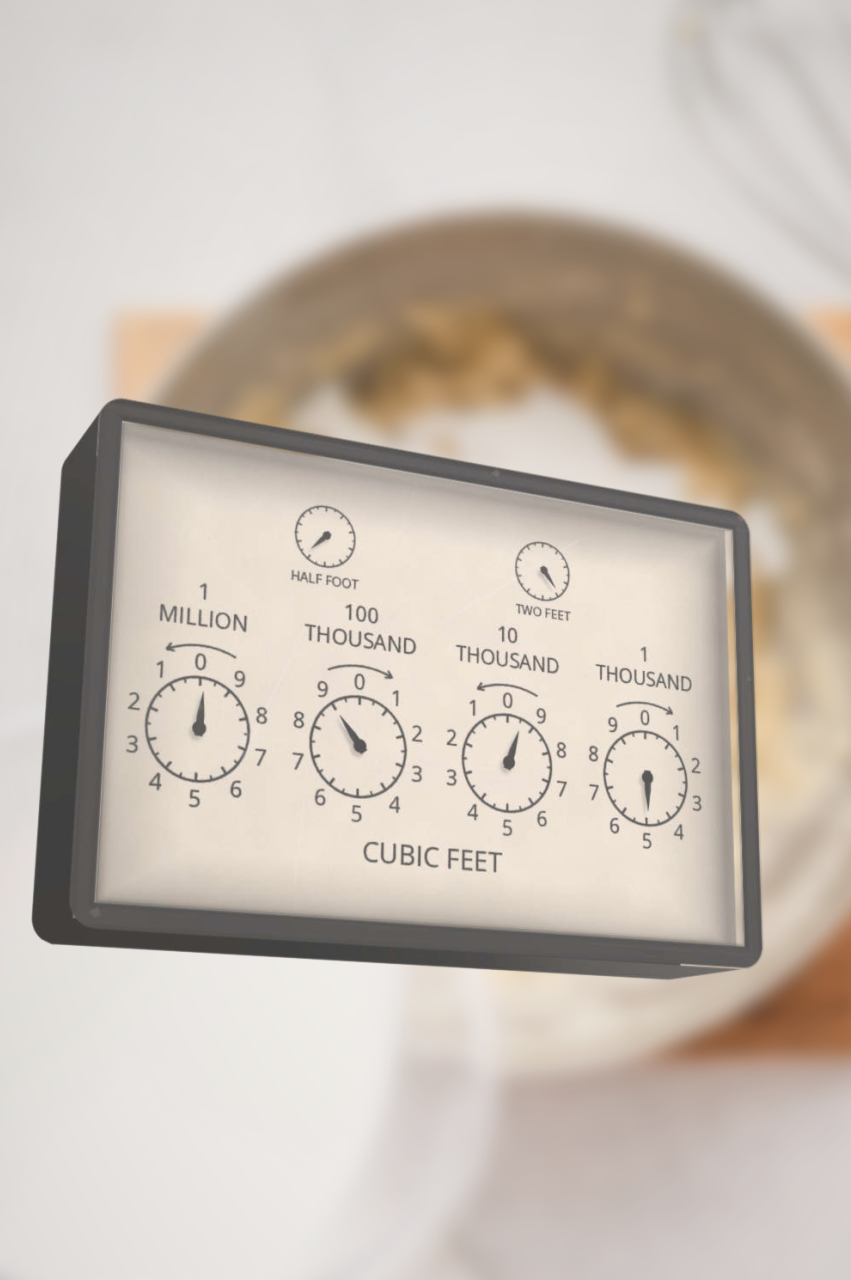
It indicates 989500,ft³
